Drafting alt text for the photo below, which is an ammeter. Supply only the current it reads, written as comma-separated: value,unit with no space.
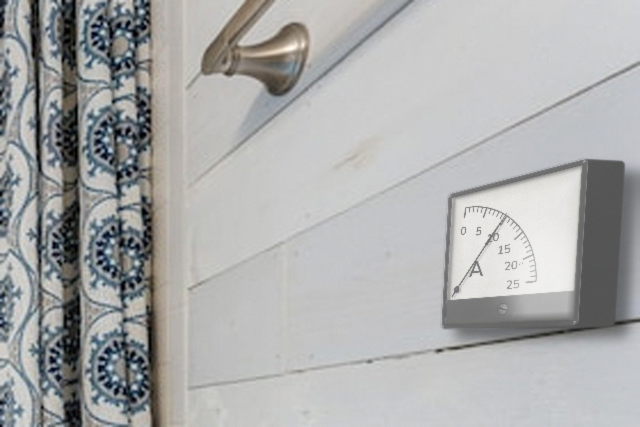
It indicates 10,A
